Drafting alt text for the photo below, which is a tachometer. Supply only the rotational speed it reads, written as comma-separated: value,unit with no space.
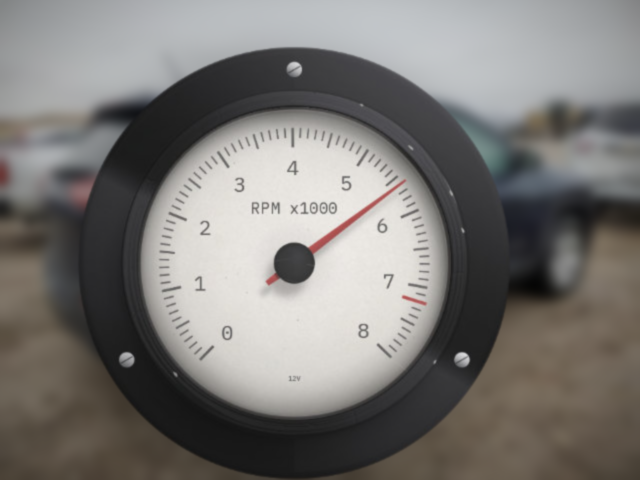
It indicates 5600,rpm
